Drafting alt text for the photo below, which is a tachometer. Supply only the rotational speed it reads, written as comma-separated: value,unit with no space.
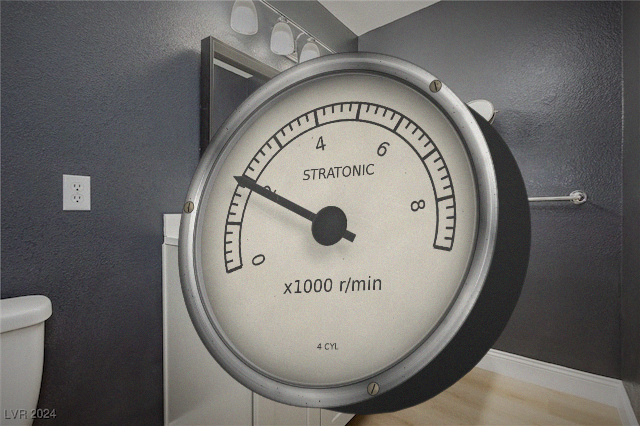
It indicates 1900,rpm
